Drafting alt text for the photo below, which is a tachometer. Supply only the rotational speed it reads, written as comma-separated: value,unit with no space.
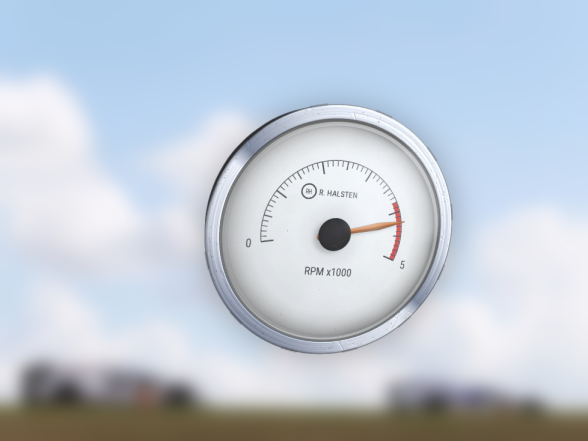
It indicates 4200,rpm
